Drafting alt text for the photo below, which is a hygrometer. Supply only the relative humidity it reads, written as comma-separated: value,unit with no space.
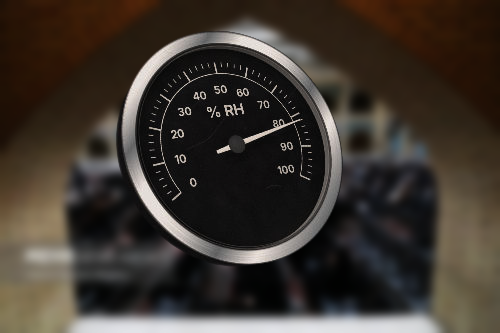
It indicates 82,%
